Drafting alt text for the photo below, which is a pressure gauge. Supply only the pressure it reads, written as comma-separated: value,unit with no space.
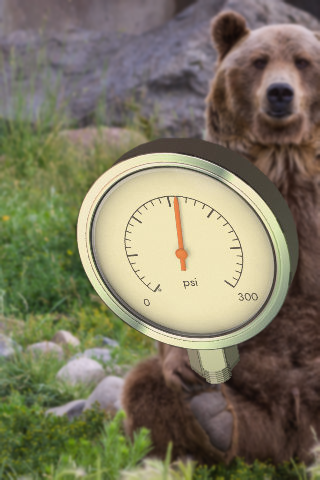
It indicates 160,psi
